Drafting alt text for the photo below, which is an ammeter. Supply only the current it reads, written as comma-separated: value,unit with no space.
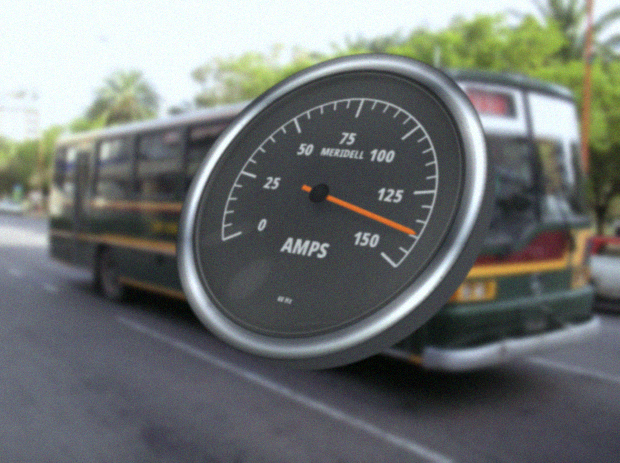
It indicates 140,A
